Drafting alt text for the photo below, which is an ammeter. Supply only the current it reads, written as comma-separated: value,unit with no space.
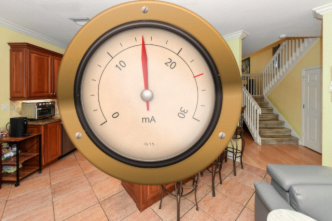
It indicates 15,mA
